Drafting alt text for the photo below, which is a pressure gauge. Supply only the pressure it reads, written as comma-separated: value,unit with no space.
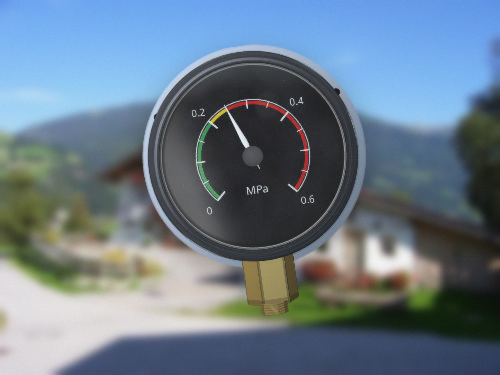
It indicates 0.25,MPa
